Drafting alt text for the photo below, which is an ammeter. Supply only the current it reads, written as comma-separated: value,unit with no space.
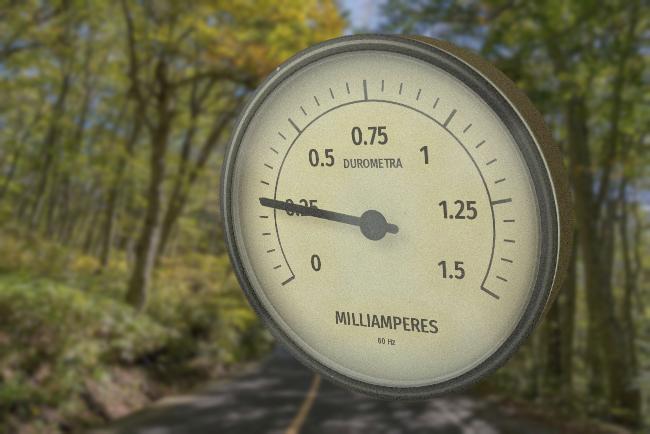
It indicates 0.25,mA
